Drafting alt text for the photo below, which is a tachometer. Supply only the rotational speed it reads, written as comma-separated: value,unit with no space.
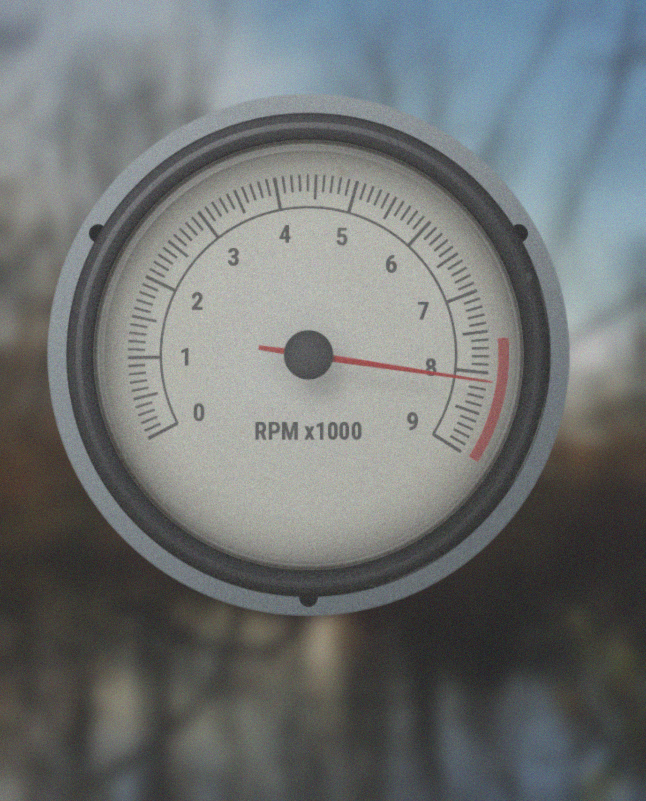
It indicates 8100,rpm
